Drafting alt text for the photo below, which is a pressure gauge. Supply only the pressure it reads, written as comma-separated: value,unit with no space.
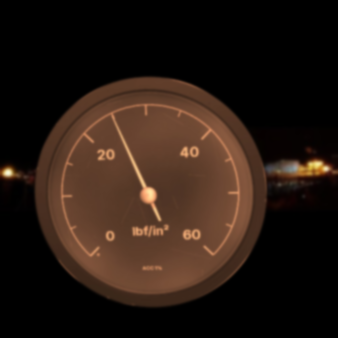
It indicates 25,psi
